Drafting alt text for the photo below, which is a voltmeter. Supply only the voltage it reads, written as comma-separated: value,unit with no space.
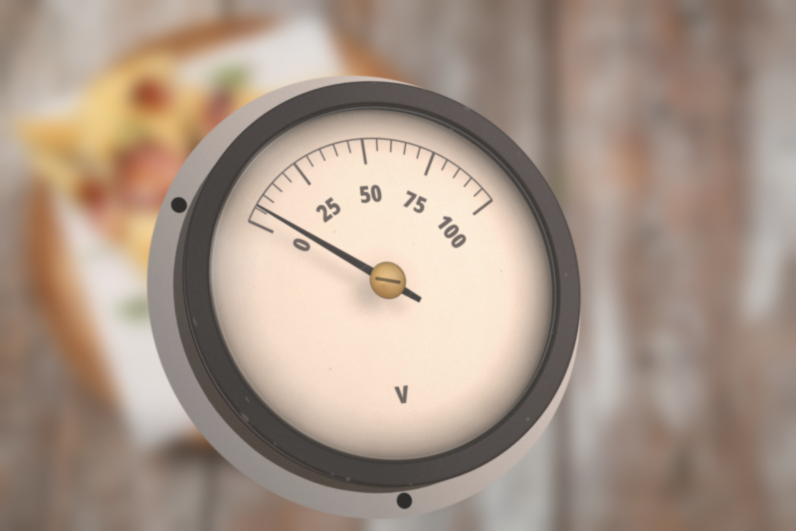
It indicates 5,V
